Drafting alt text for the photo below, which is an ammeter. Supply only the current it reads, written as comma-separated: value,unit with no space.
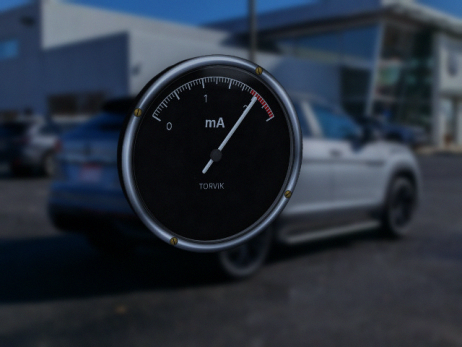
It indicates 2,mA
